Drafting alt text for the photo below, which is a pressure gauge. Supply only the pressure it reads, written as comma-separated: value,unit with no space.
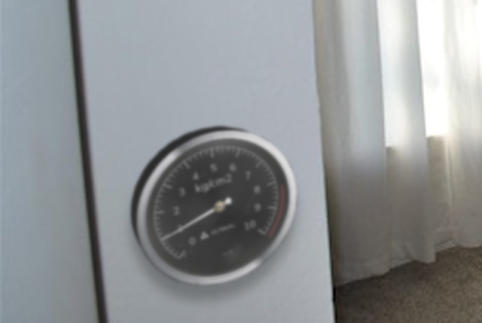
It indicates 1,kg/cm²
